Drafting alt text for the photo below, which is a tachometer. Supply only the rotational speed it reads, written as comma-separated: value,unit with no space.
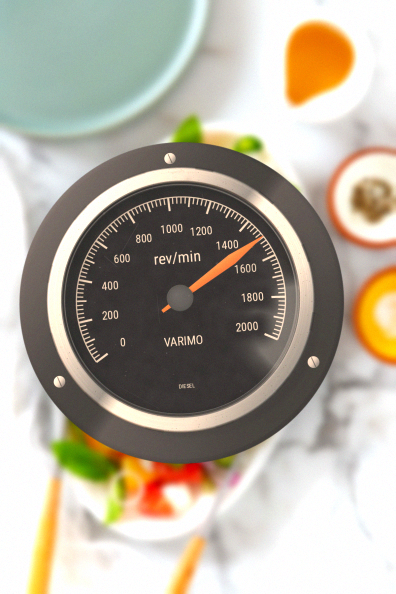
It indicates 1500,rpm
